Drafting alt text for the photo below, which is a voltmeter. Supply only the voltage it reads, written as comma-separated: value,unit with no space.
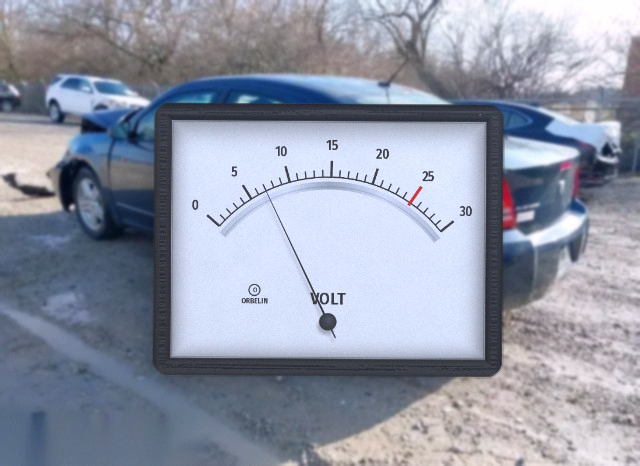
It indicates 7,V
